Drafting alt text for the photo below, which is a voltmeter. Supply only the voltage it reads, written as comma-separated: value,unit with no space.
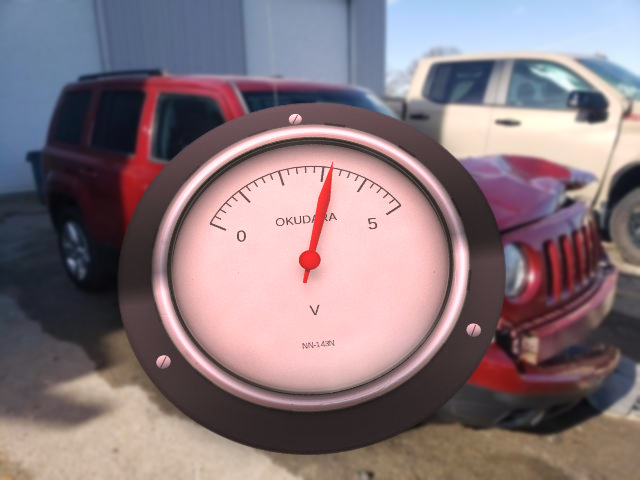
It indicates 3.2,V
